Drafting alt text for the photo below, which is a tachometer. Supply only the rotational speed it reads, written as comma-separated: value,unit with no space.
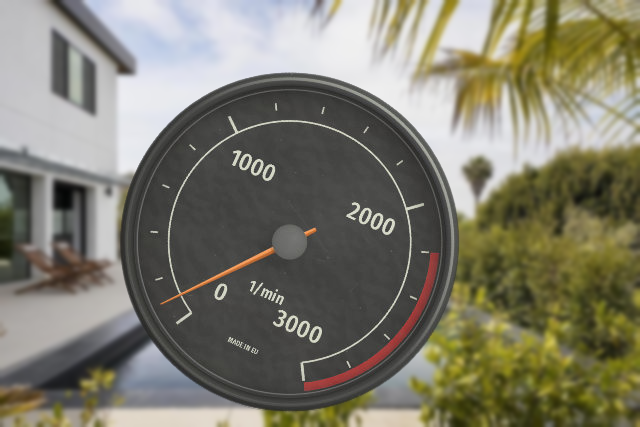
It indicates 100,rpm
